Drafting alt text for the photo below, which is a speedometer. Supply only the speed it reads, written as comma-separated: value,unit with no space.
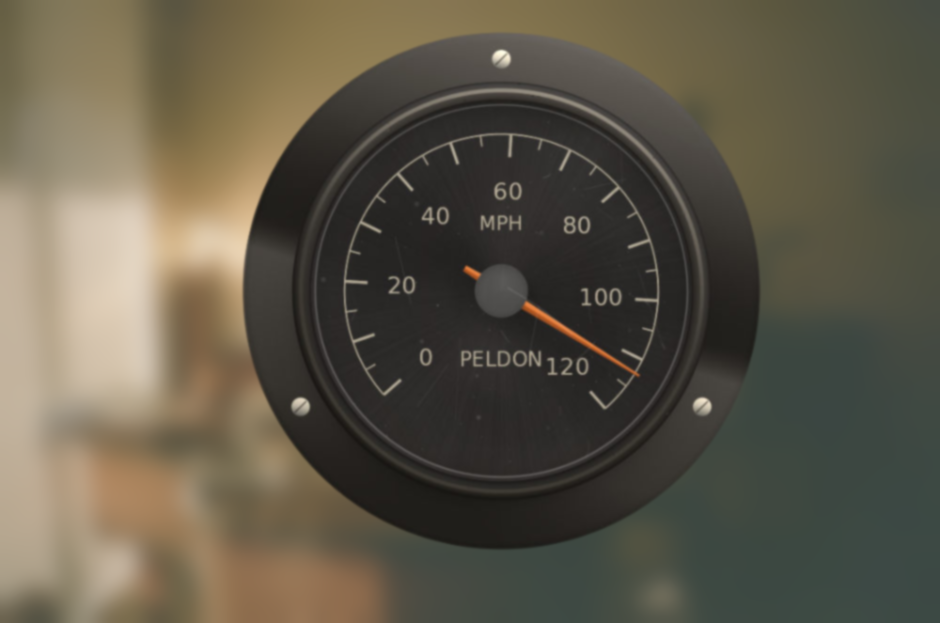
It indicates 112.5,mph
